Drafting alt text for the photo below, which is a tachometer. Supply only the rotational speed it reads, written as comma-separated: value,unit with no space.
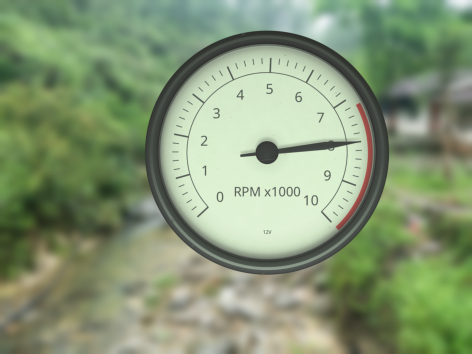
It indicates 8000,rpm
